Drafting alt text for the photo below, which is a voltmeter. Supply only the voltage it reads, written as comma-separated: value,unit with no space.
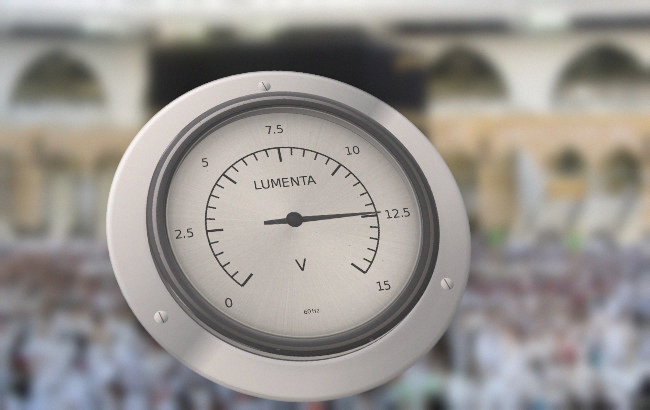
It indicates 12.5,V
